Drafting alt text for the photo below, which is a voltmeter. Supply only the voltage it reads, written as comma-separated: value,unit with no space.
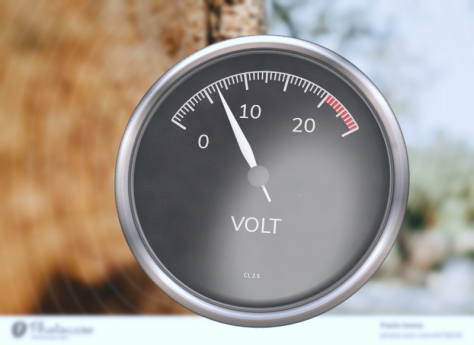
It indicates 6.5,V
